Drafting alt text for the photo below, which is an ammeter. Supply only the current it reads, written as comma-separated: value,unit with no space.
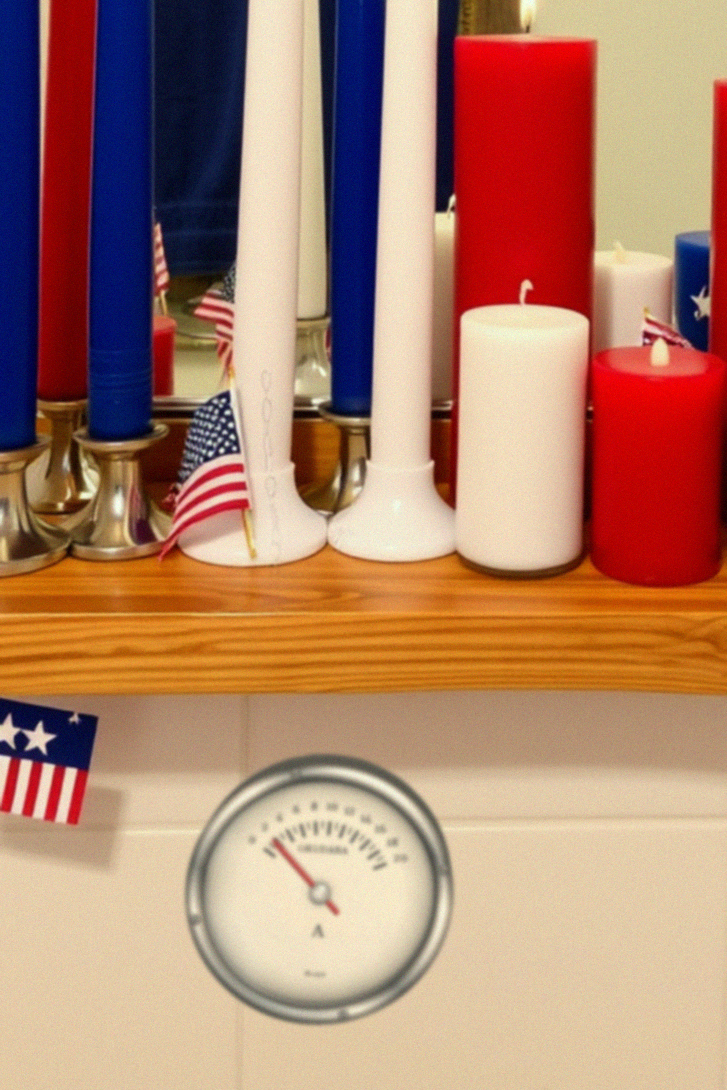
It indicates 2,A
